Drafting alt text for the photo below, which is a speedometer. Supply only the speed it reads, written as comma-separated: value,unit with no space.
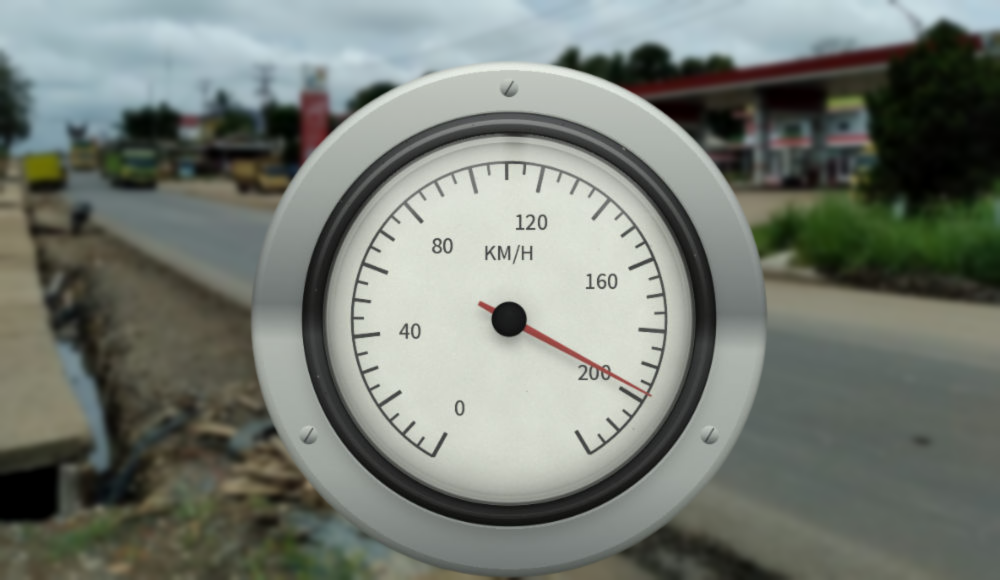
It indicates 197.5,km/h
